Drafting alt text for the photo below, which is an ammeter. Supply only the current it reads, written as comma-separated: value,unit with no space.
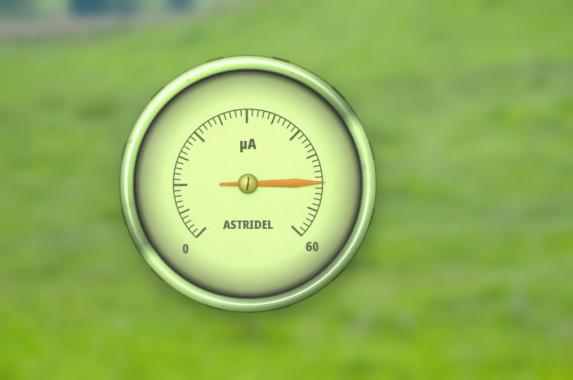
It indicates 50,µA
